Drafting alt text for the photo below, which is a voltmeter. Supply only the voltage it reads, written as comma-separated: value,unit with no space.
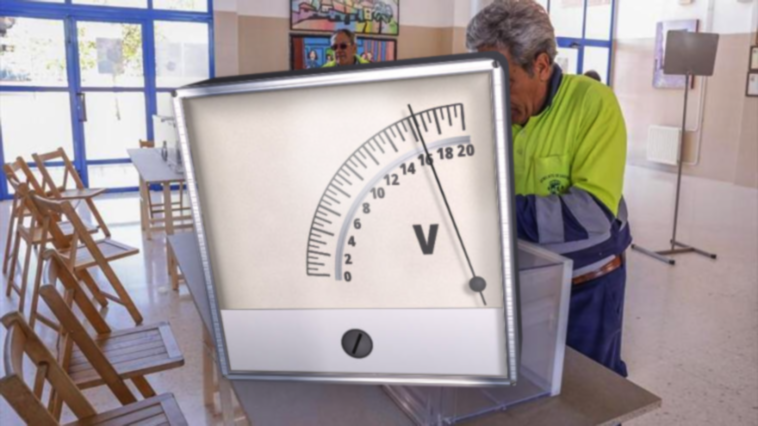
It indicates 16.5,V
